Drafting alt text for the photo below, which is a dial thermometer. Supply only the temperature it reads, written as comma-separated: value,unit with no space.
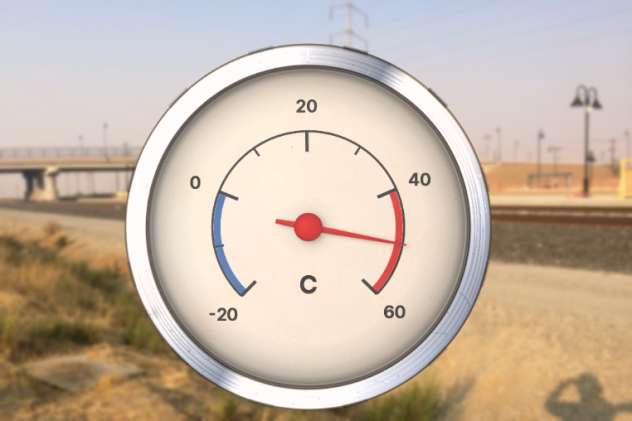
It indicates 50,°C
